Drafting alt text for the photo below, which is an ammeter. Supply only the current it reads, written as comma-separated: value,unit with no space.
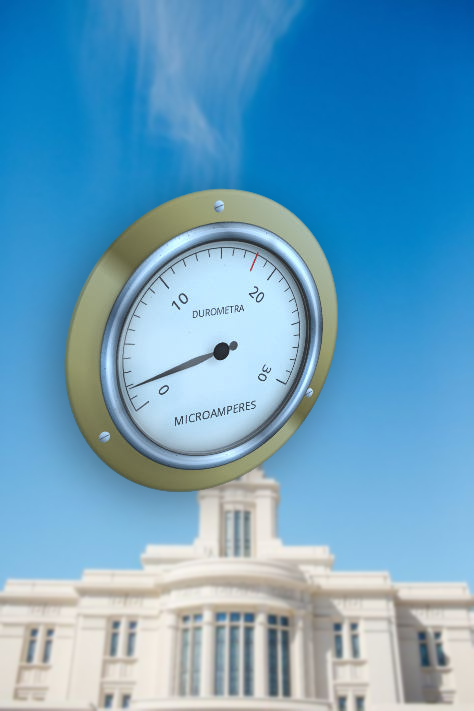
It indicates 2,µA
